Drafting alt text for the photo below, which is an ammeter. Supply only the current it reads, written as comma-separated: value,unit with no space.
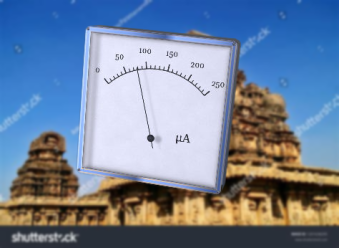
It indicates 80,µA
